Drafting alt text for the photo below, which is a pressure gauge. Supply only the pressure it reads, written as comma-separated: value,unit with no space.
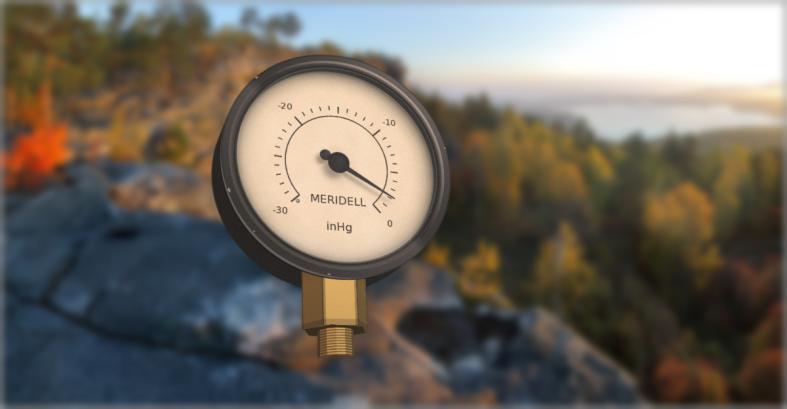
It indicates -2,inHg
